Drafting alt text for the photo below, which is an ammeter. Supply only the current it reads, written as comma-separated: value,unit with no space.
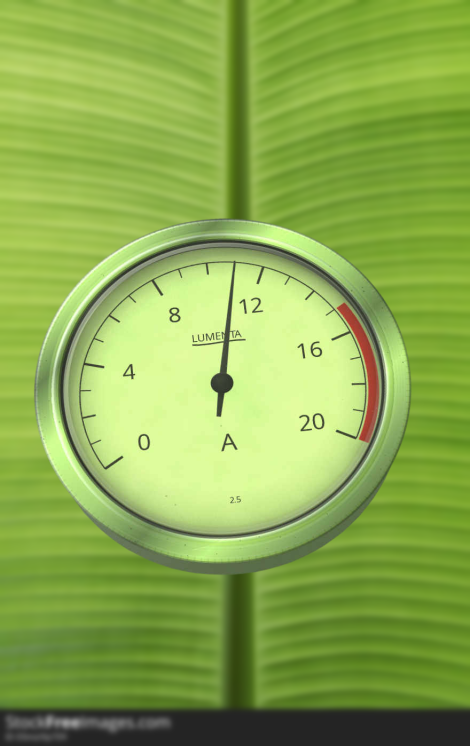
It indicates 11,A
